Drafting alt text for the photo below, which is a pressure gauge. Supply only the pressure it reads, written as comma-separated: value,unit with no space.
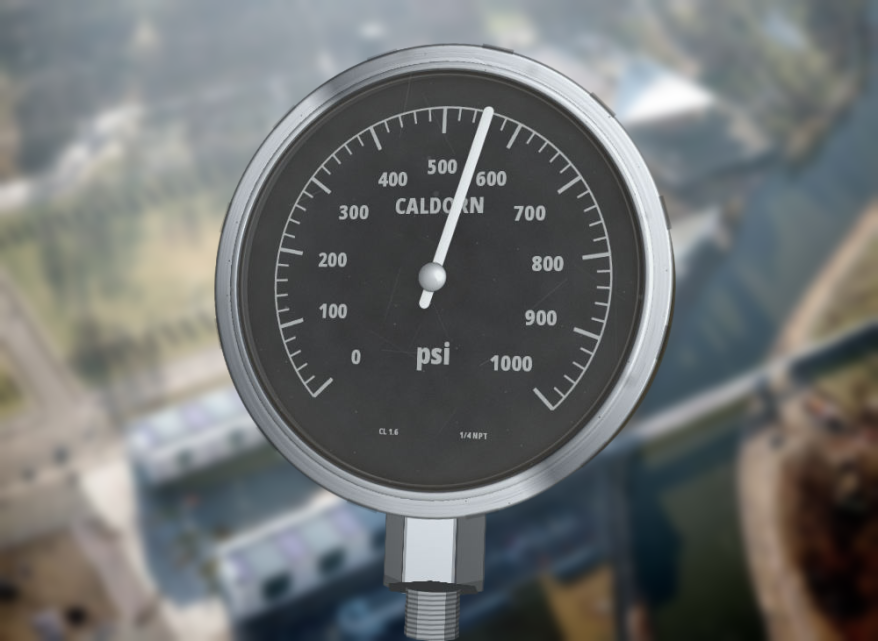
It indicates 560,psi
